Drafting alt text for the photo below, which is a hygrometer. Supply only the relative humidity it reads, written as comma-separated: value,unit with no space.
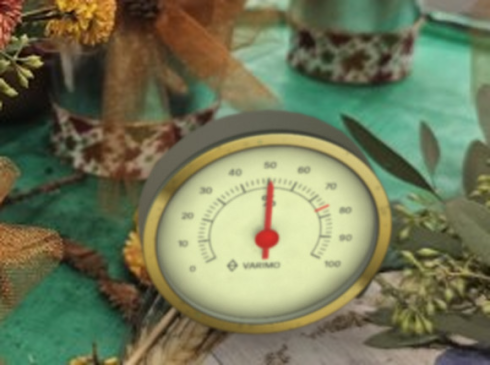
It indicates 50,%
